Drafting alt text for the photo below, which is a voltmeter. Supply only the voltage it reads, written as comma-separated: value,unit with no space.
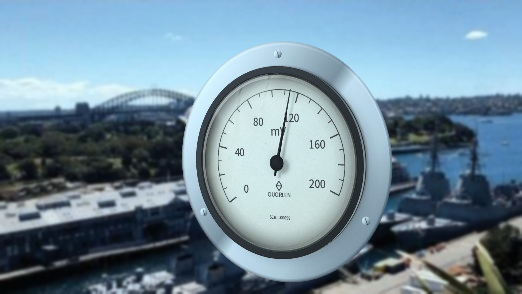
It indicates 115,mV
